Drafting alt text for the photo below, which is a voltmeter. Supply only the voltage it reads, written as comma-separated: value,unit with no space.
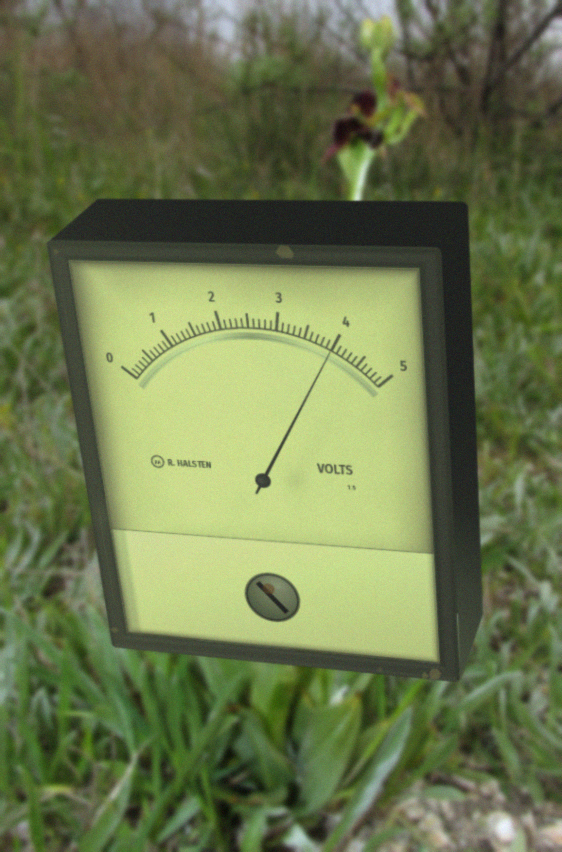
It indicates 4,V
